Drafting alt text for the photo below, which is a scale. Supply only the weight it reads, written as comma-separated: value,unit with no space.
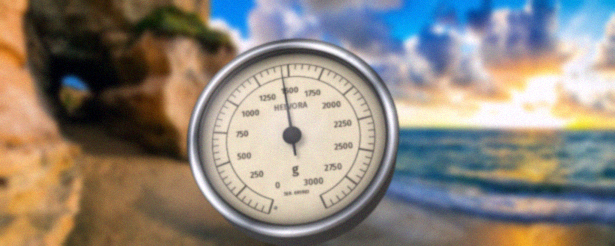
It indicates 1450,g
